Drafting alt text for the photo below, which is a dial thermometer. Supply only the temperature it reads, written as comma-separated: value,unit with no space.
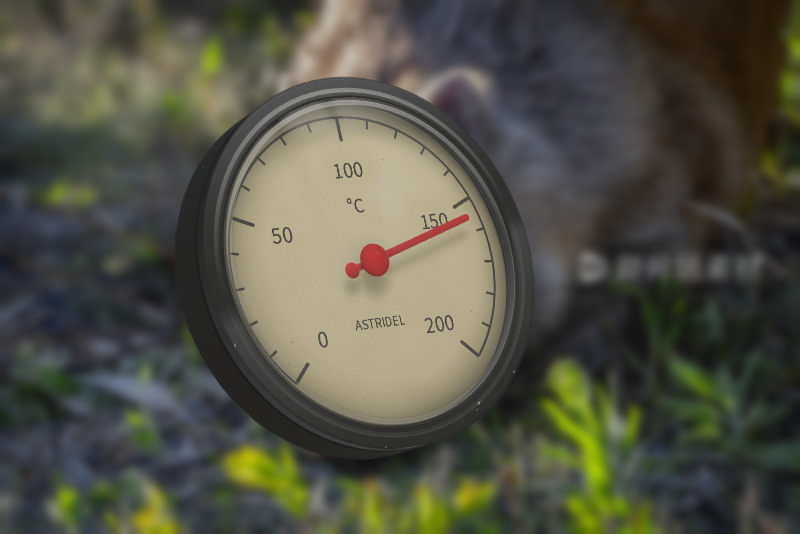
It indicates 155,°C
